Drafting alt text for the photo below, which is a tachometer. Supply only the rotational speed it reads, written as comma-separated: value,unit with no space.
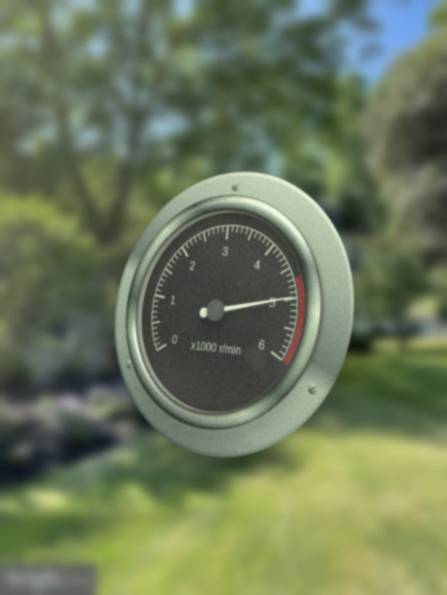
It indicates 5000,rpm
